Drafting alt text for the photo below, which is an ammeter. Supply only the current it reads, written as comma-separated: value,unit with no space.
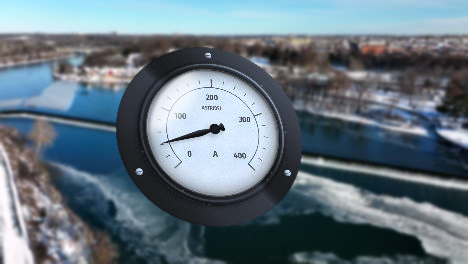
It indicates 40,A
